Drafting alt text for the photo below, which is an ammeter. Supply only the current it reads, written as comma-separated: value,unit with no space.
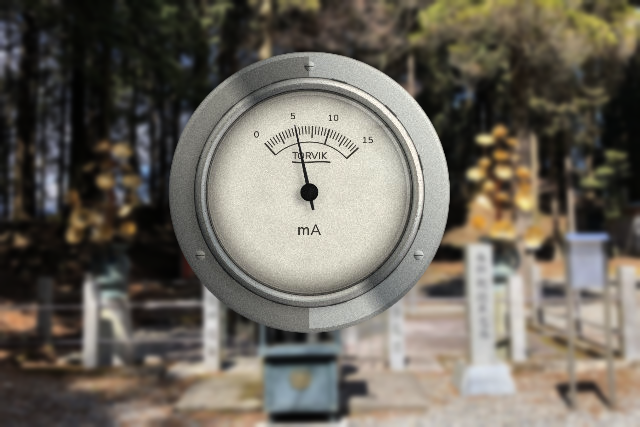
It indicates 5,mA
